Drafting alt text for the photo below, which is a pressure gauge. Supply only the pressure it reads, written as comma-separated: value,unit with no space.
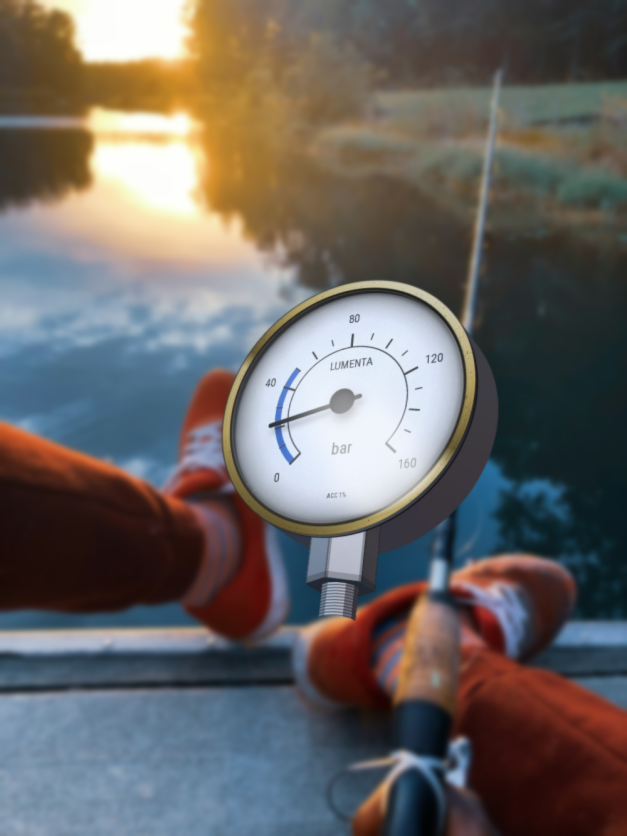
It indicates 20,bar
